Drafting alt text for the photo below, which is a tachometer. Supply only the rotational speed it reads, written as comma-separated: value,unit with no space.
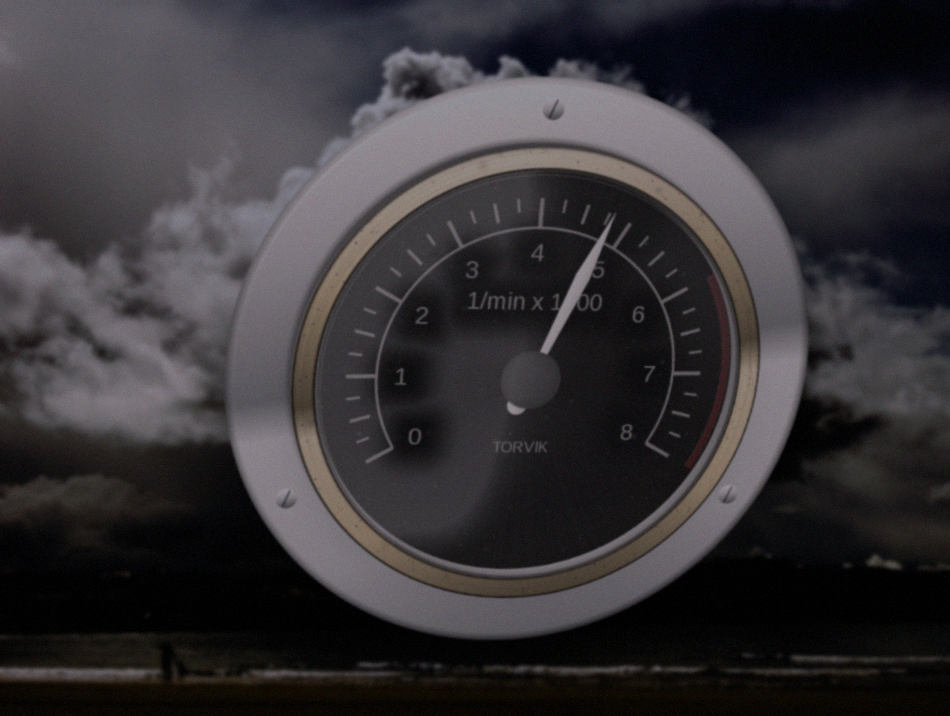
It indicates 4750,rpm
